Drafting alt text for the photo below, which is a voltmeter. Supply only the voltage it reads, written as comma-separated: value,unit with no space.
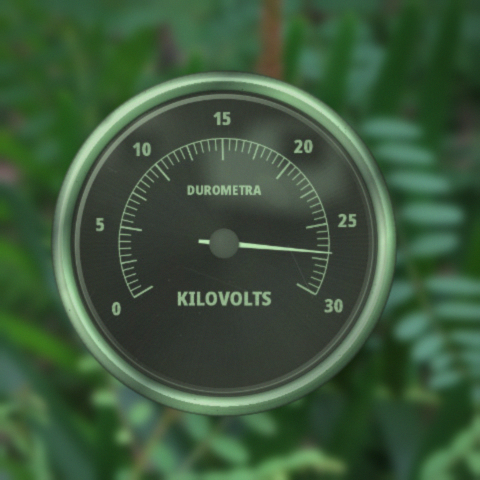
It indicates 27,kV
